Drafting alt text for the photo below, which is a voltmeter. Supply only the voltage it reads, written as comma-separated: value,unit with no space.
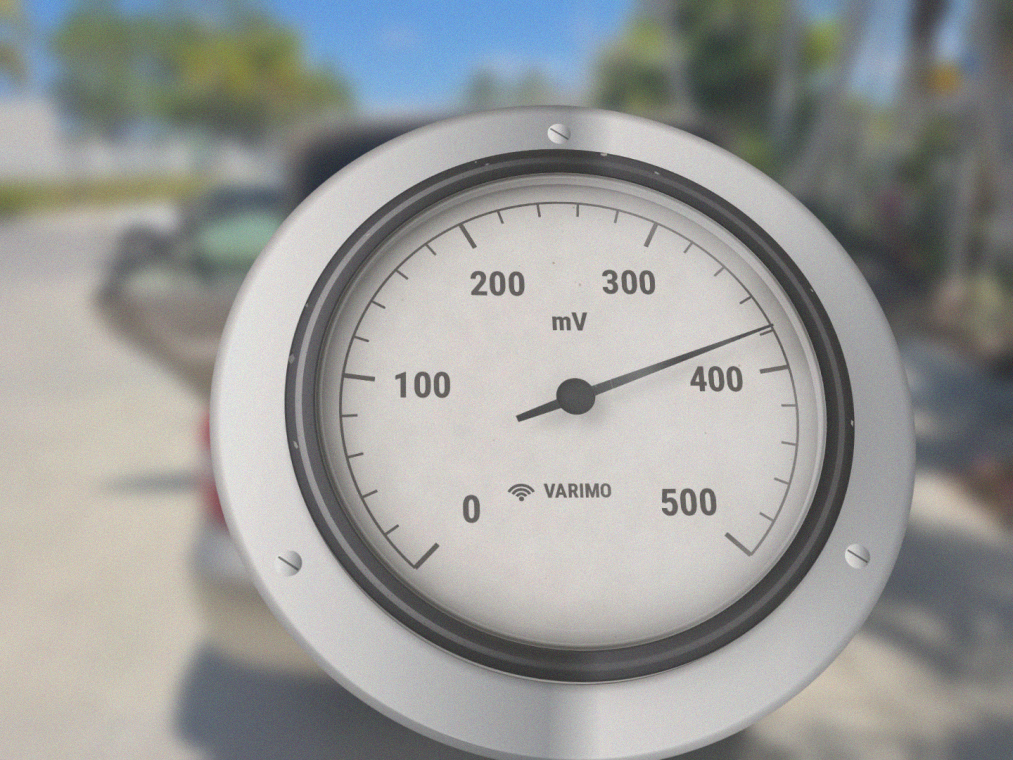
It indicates 380,mV
